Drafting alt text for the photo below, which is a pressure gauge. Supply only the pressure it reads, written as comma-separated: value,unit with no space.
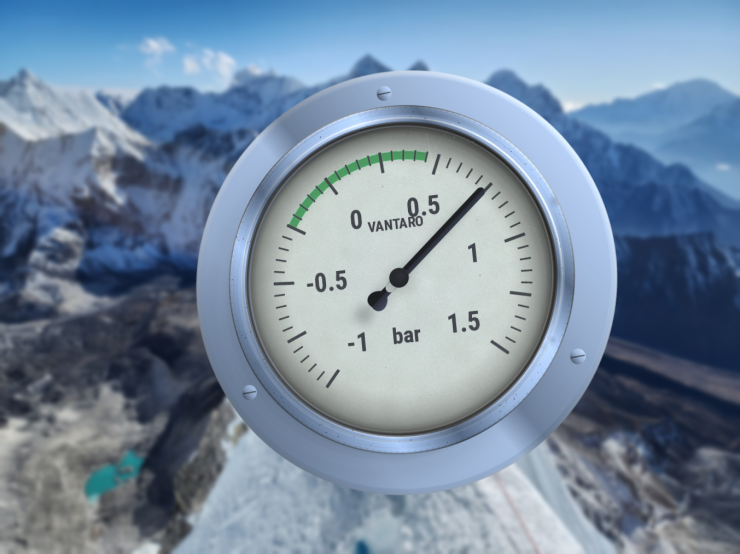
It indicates 0.75,bar
